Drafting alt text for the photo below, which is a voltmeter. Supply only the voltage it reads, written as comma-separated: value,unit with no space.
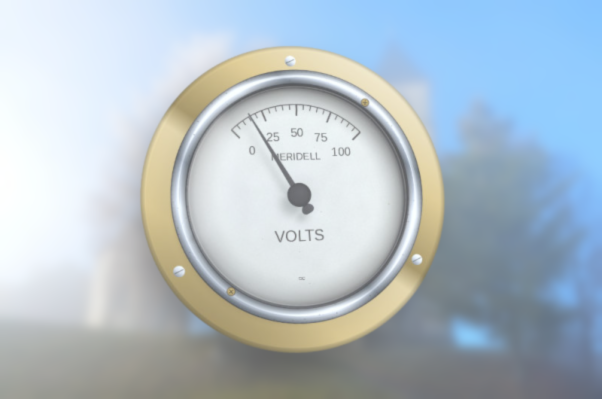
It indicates 15,V
